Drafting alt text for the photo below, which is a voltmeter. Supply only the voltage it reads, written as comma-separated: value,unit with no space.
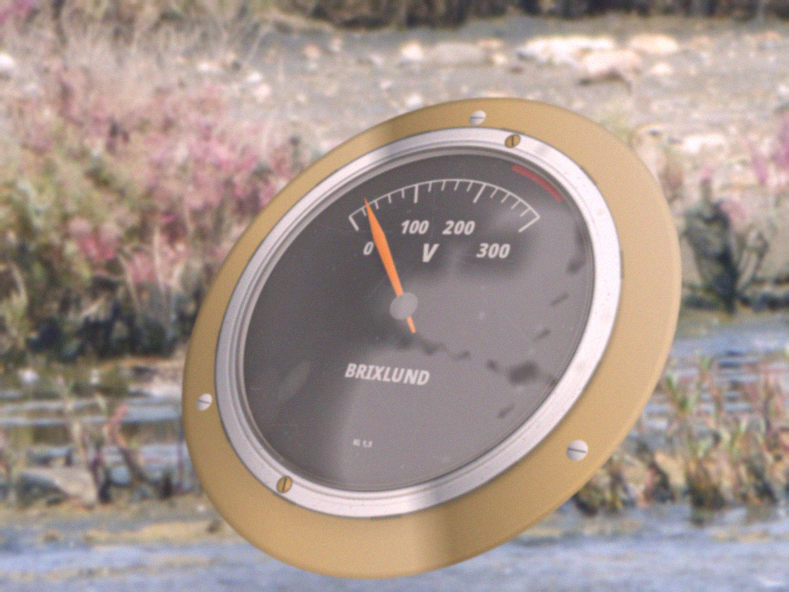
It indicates 30,V
